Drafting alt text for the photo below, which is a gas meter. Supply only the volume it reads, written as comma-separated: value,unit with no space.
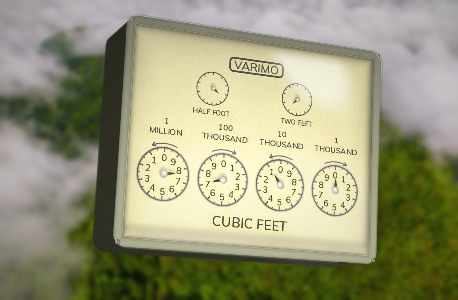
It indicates 771000,ft³
